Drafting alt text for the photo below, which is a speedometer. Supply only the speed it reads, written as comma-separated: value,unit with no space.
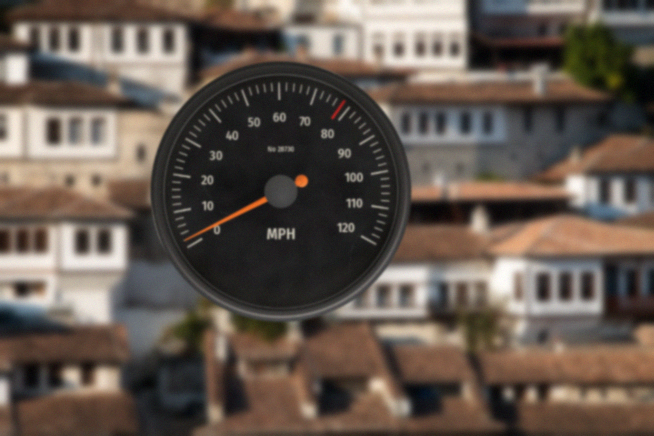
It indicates 2,mph
